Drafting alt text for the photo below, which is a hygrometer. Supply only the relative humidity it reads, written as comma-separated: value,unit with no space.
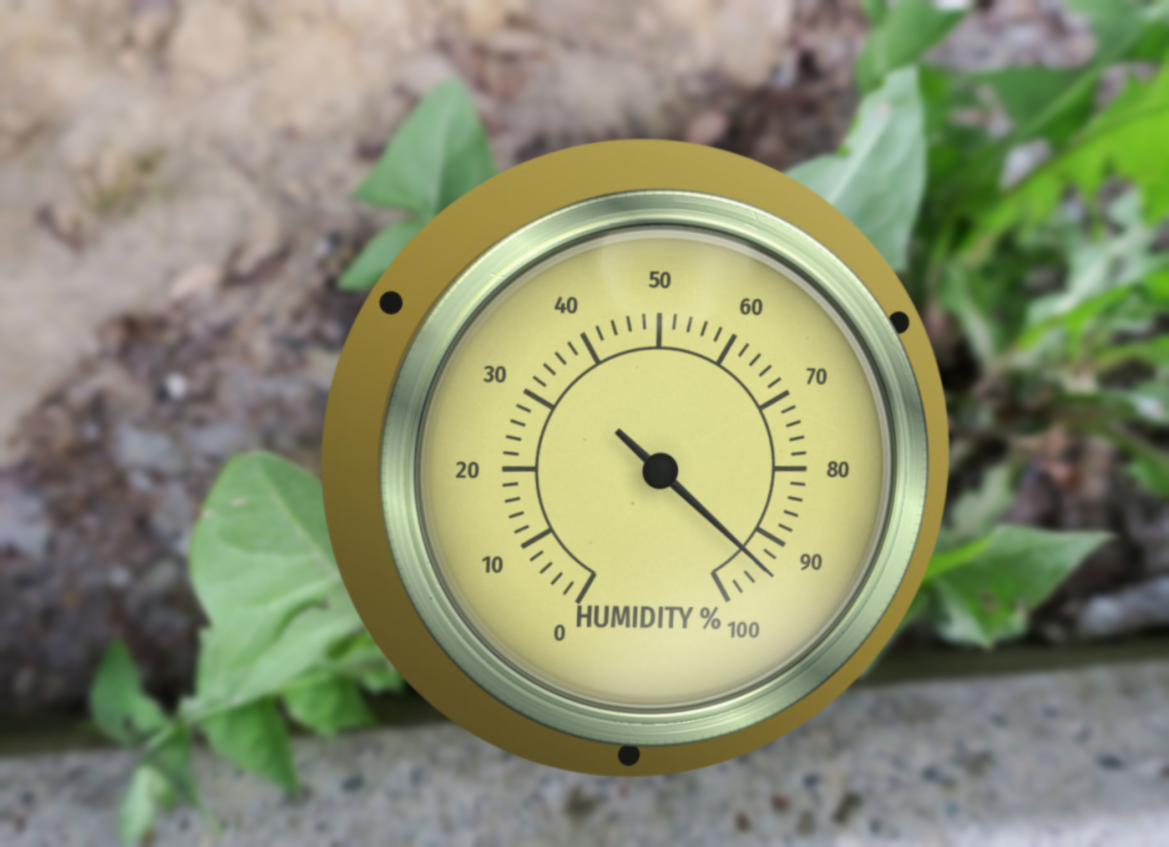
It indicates 94,%
